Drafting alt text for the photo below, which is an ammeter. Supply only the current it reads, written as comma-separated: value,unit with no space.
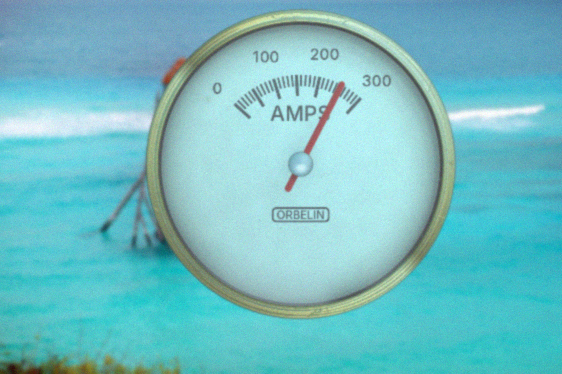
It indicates 250,A
